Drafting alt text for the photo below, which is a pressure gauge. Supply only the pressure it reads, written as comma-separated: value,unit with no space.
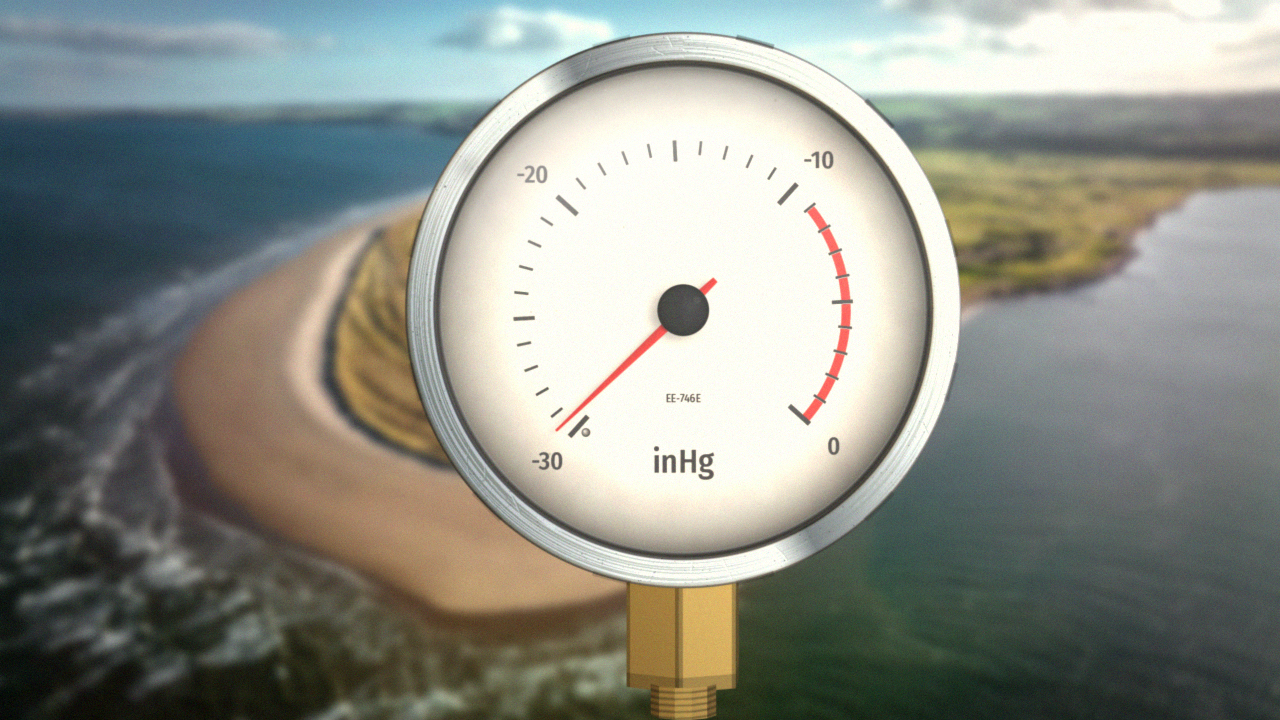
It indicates -29.5,inHg
